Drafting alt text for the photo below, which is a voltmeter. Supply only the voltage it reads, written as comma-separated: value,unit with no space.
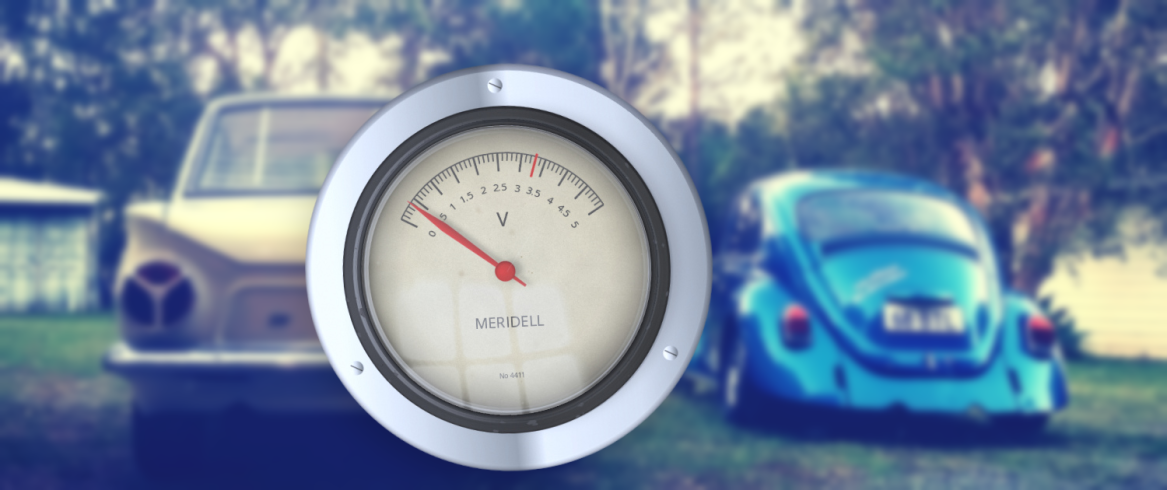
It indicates 0.4,V
